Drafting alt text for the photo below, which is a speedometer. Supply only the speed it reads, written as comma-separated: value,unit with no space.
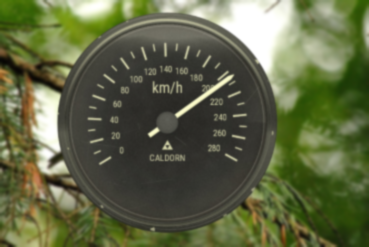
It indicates 205,km/h
